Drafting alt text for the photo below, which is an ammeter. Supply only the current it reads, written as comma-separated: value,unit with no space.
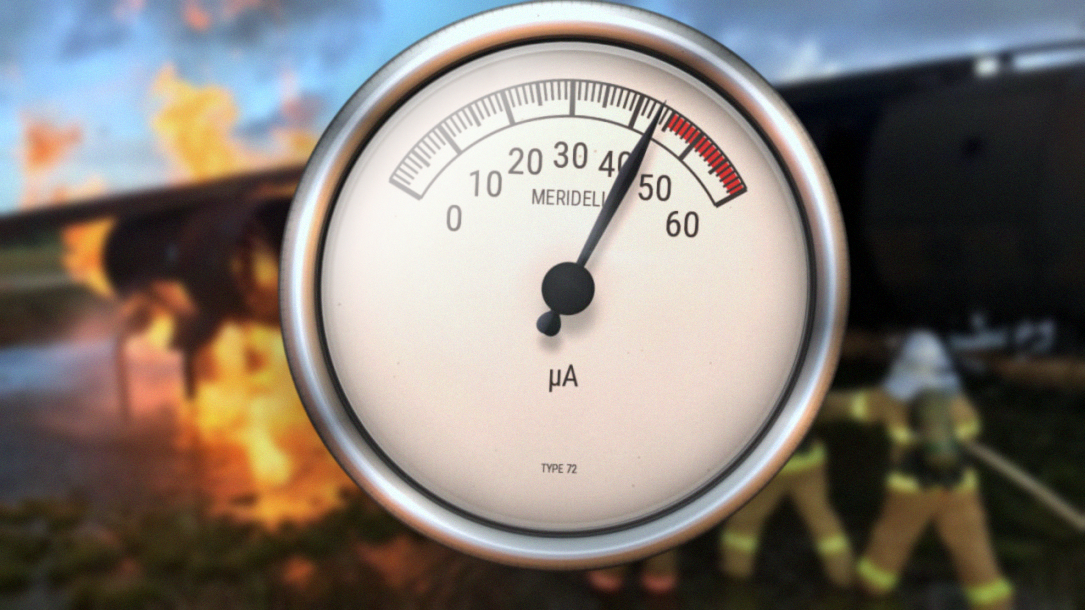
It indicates 43,µA
